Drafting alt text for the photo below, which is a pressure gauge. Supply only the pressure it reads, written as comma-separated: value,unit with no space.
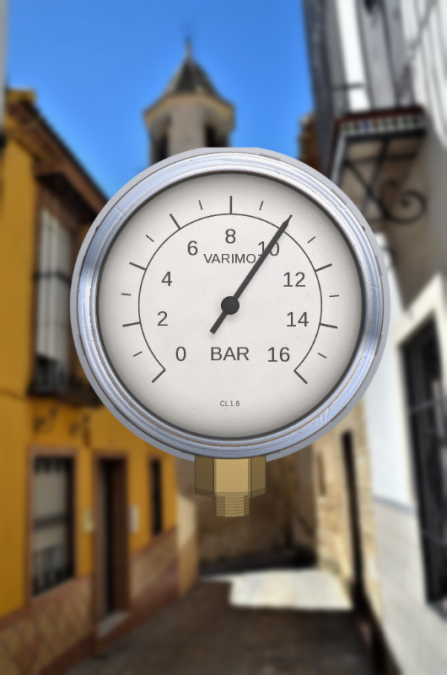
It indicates 10,bar
